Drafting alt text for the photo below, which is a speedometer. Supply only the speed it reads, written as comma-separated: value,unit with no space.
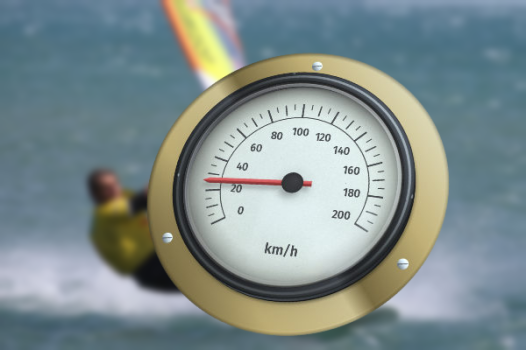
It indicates 25,km/h
